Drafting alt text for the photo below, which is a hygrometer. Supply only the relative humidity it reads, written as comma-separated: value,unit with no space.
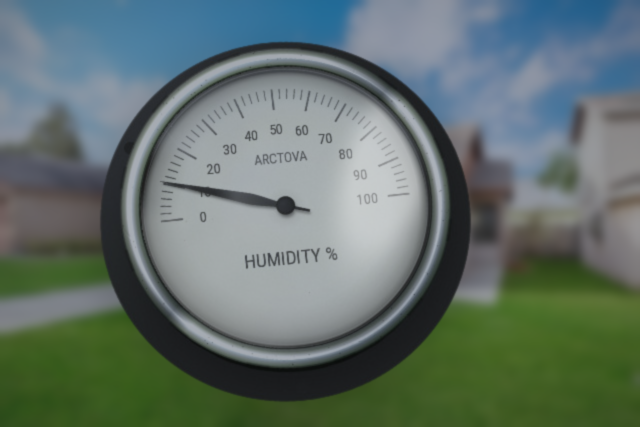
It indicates 10,%
